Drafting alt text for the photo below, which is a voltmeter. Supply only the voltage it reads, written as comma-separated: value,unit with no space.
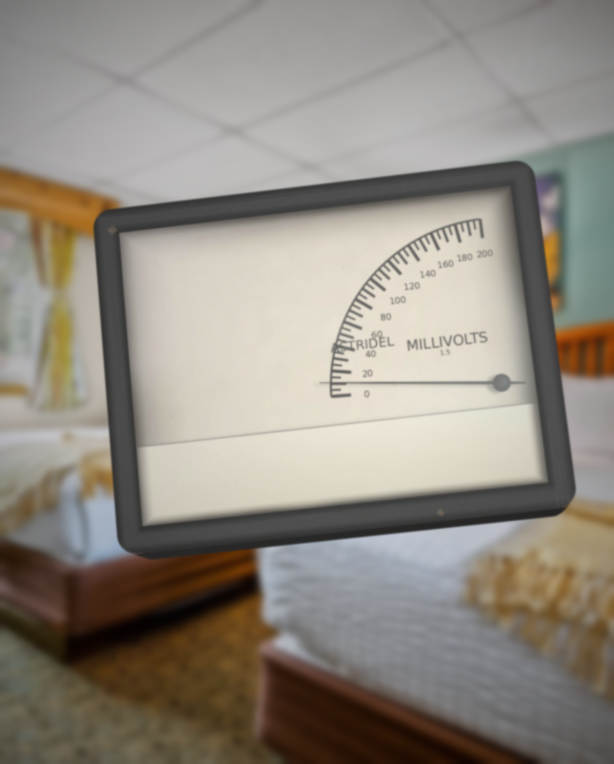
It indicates 10,mV
